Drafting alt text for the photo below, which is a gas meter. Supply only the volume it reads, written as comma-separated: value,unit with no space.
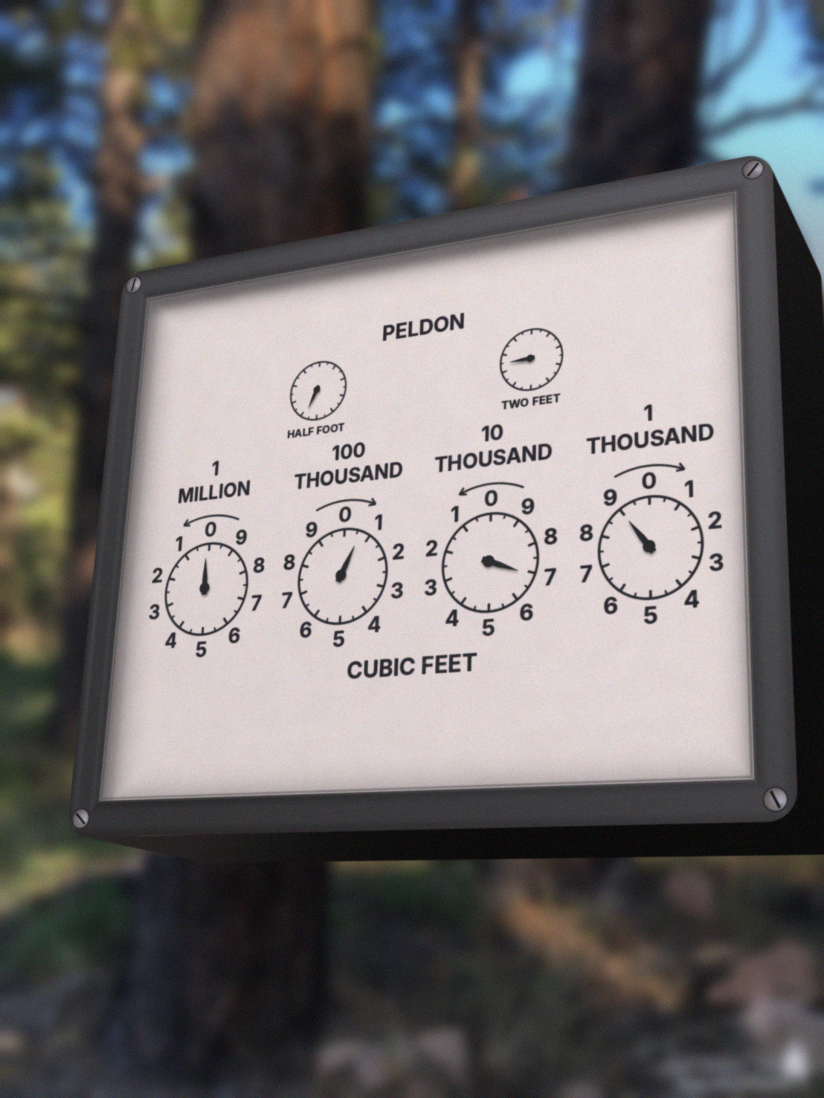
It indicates 6900,ft³
